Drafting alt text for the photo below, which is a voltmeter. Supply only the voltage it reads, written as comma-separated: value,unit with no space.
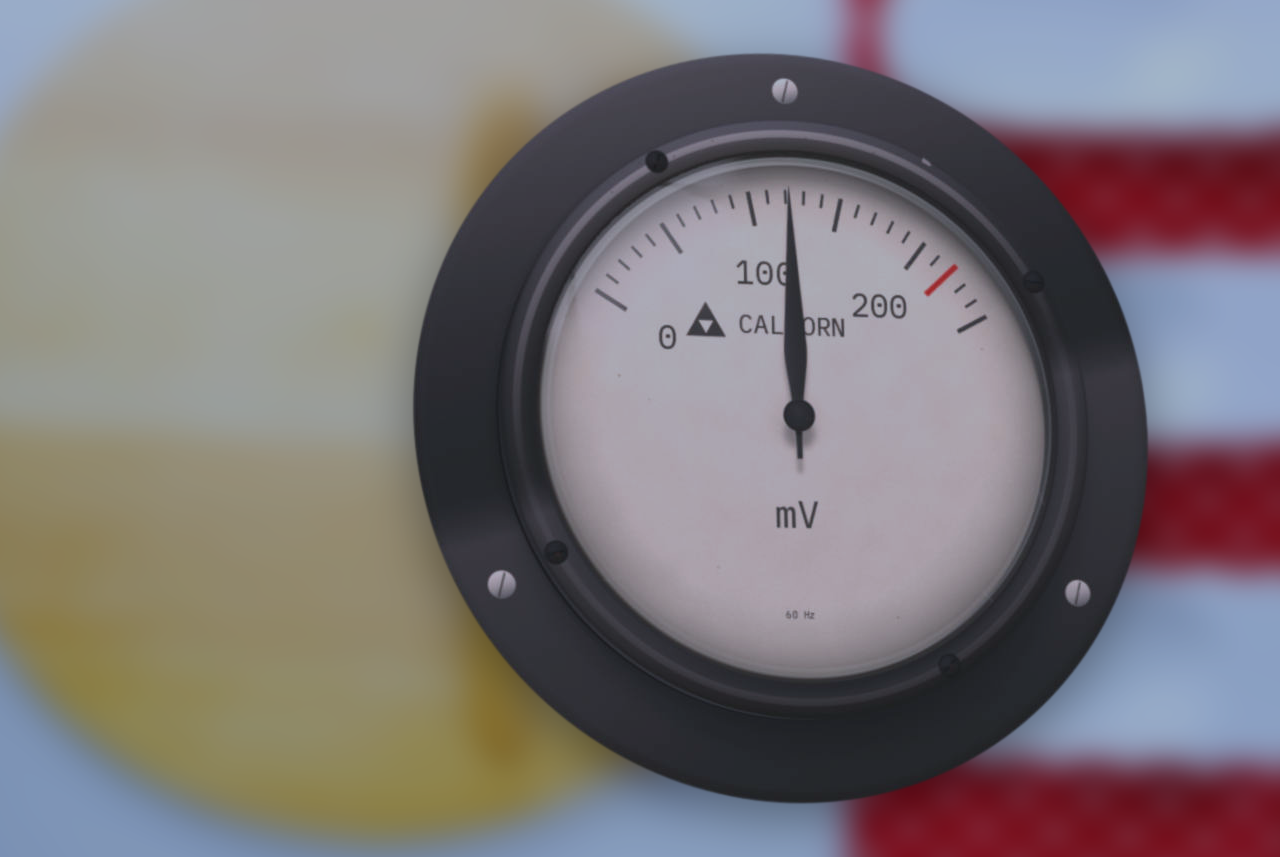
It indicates 120,mV
